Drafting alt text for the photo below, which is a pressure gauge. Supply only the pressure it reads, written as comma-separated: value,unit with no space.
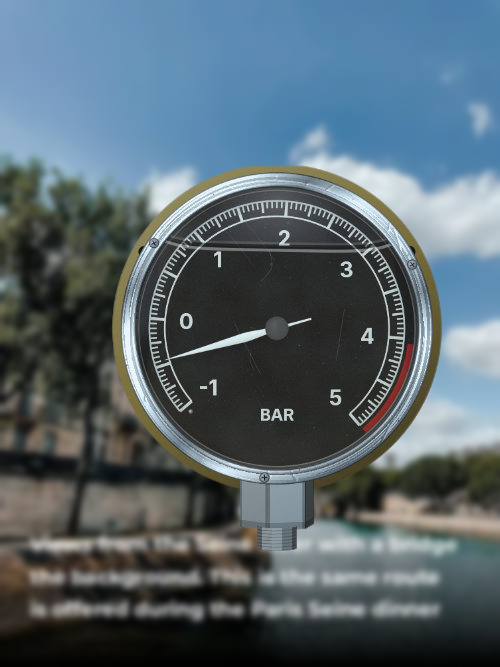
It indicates -0.45,bar
